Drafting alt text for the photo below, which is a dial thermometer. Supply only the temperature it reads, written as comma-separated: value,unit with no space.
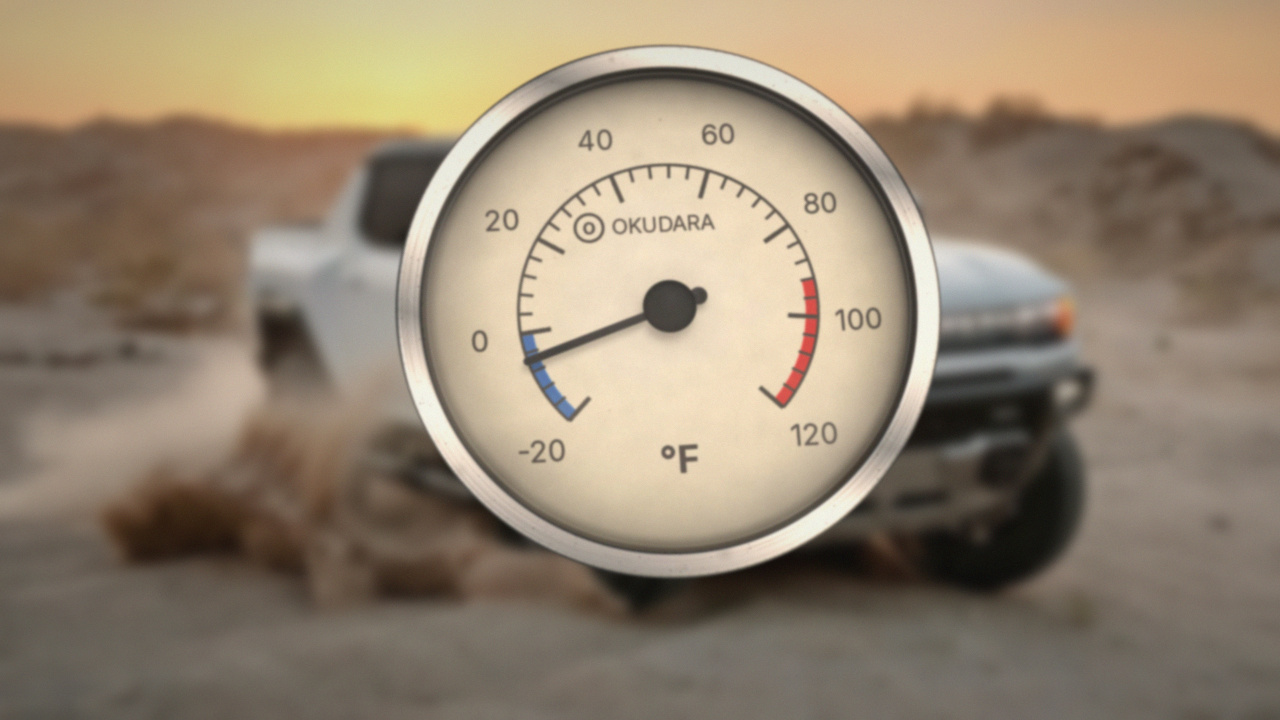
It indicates -6,°F
